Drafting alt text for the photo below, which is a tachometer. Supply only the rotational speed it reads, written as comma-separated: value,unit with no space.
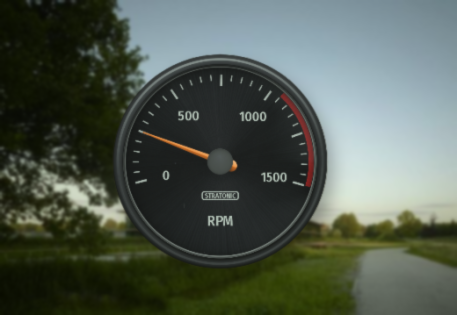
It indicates 250,rpm
